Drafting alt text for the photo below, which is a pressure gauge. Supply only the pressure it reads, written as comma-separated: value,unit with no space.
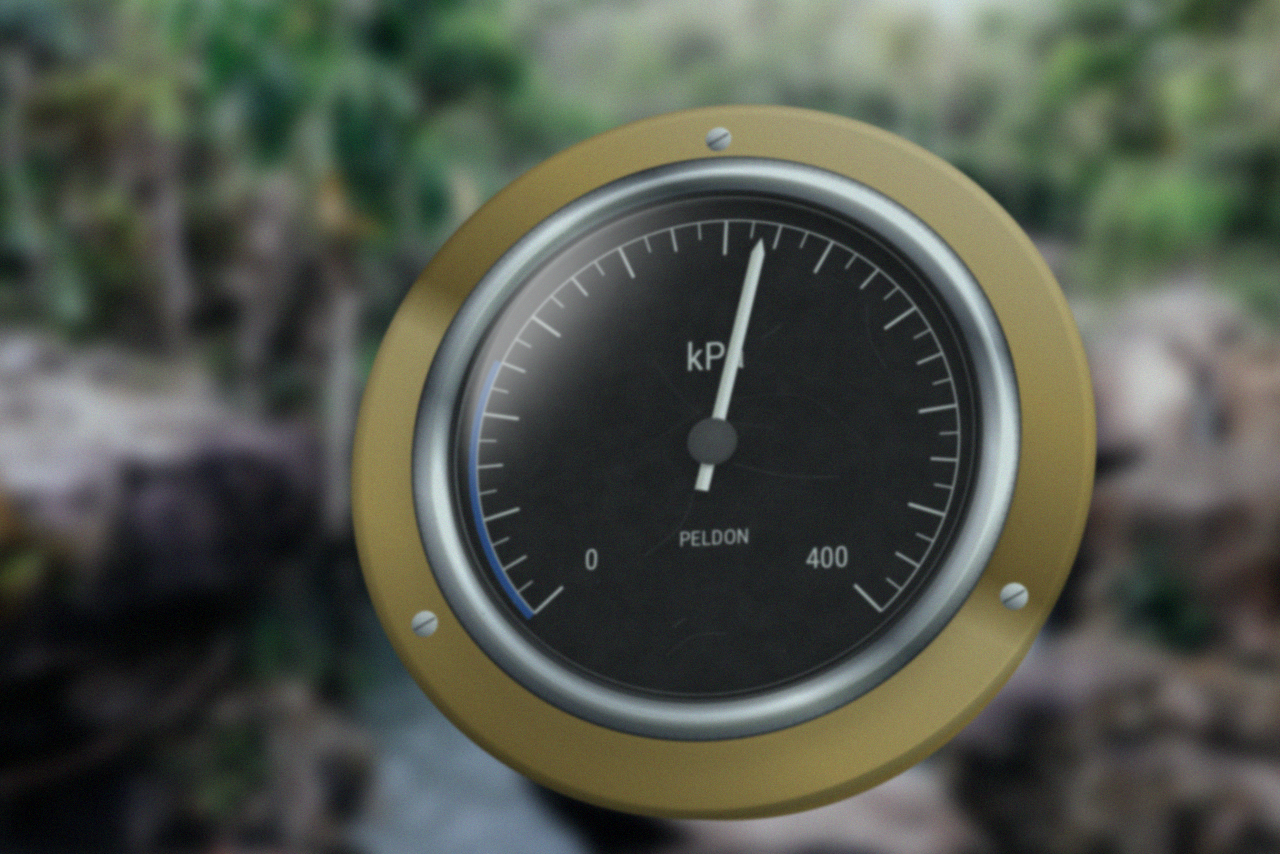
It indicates 215,kPa
